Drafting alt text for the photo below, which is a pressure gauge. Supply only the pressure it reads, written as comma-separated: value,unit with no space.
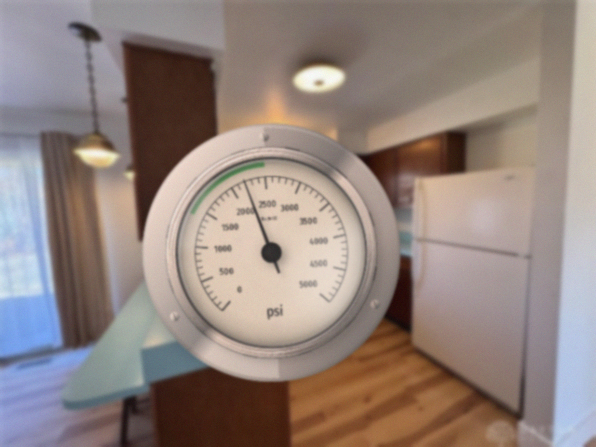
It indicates 2200,psi
